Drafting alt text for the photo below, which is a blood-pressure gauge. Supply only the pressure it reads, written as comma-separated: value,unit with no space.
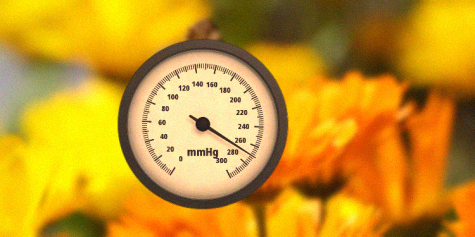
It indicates 270,mmHg
